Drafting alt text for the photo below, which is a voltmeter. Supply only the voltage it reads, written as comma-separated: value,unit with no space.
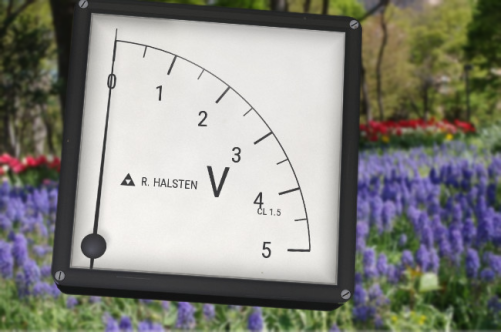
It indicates 0,V
